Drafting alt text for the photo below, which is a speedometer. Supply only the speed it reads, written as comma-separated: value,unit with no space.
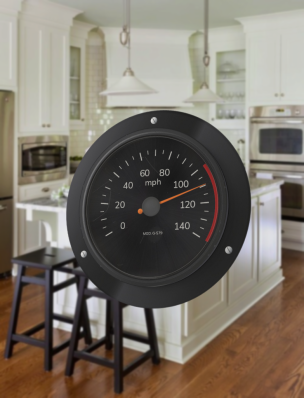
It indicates 110,mph
